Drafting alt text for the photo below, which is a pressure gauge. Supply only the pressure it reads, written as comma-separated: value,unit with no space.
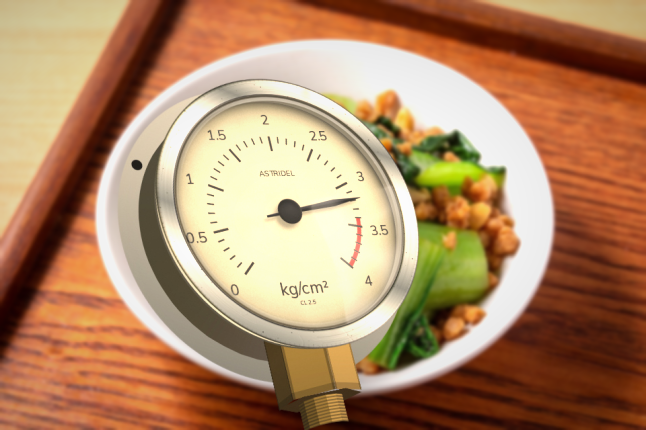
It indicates 3.2,kg/cm²
